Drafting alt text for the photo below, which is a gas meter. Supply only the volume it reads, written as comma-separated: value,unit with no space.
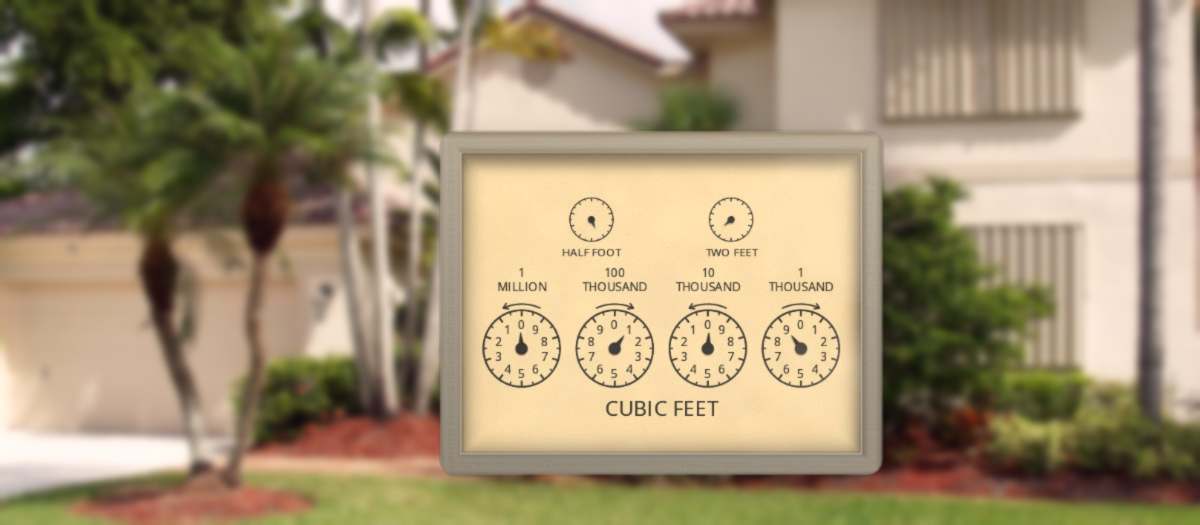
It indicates 9900,ft³
